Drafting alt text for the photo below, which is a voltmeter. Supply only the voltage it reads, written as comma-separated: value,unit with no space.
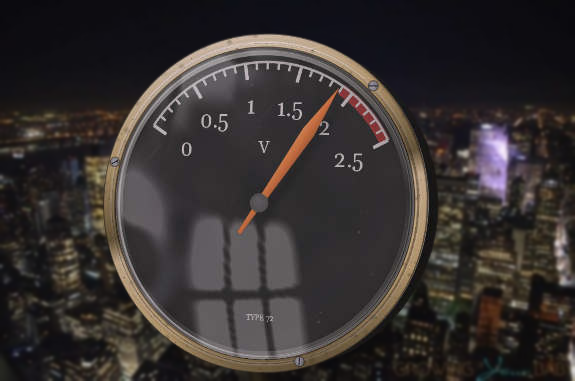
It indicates 1.9,V
